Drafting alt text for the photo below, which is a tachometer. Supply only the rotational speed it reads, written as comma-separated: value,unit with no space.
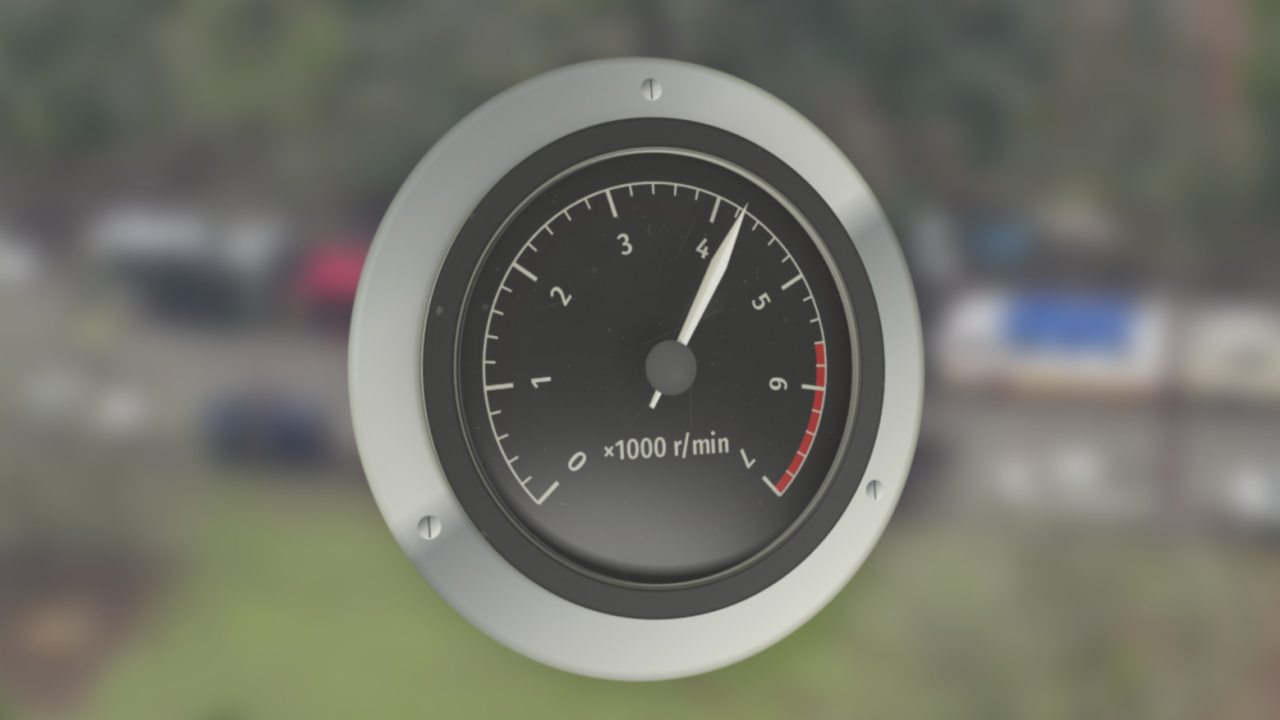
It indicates 4200,rpm
